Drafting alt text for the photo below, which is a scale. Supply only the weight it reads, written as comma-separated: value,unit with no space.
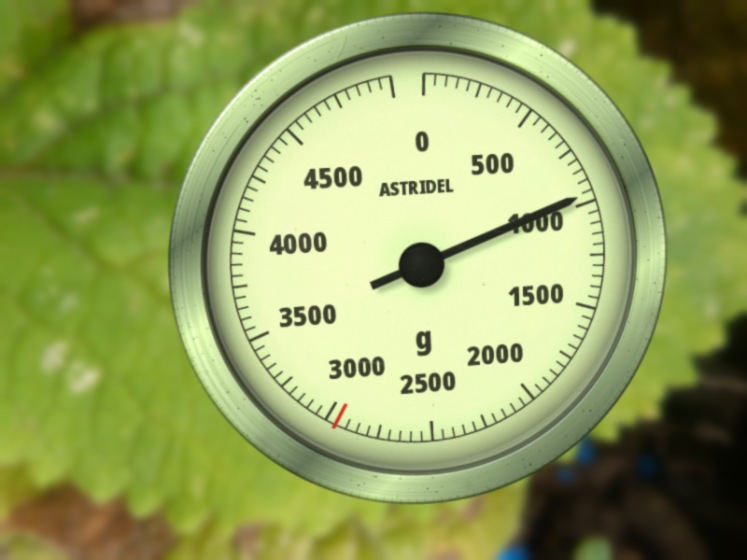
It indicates 950,g
